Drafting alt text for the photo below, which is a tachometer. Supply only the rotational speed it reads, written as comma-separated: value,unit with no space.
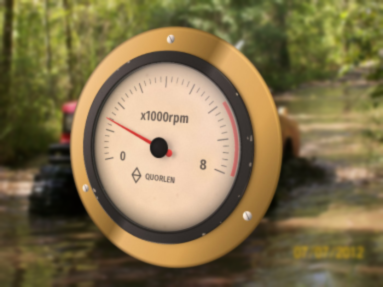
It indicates 1400,rpm
